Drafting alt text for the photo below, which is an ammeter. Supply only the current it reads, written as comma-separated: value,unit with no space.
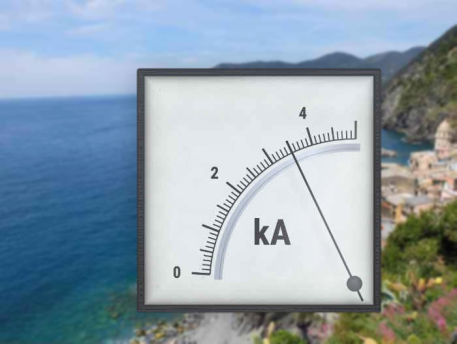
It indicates 3.5,kA
